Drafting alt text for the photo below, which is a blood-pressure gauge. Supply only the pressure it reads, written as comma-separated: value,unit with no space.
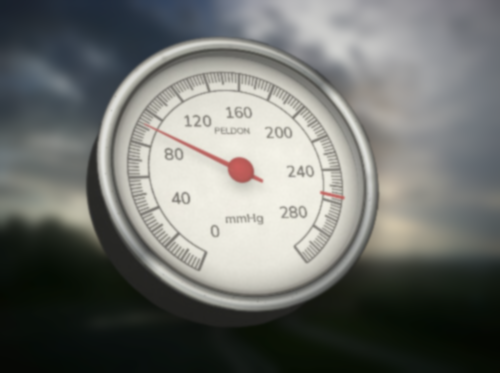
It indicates 90,mmHg
